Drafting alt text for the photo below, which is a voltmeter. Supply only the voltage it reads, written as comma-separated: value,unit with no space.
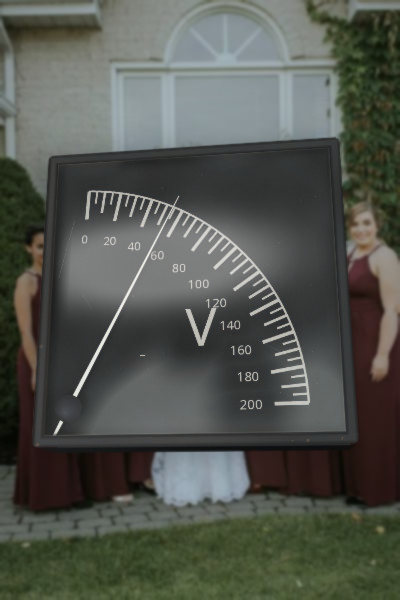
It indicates 55,V
